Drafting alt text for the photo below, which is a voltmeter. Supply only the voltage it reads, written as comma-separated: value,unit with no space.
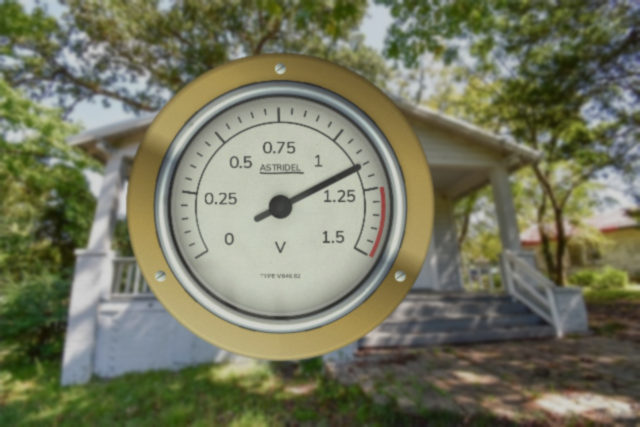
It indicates 1.15,V
